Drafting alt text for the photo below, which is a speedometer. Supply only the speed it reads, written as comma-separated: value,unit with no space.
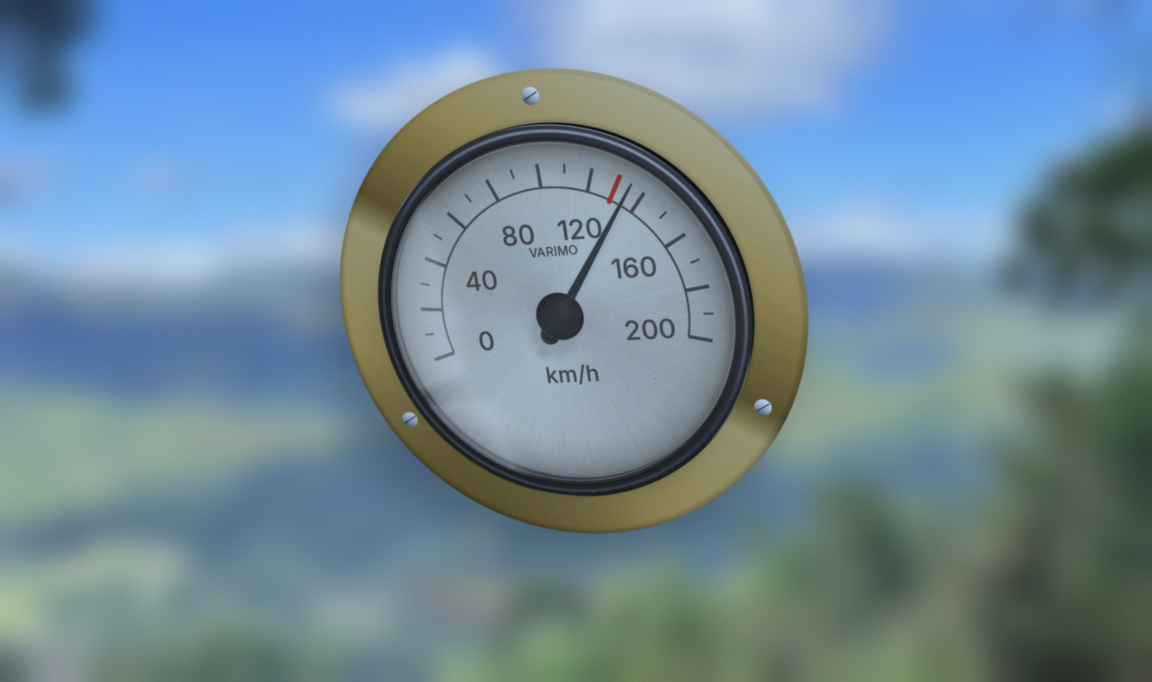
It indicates 135,km/h
